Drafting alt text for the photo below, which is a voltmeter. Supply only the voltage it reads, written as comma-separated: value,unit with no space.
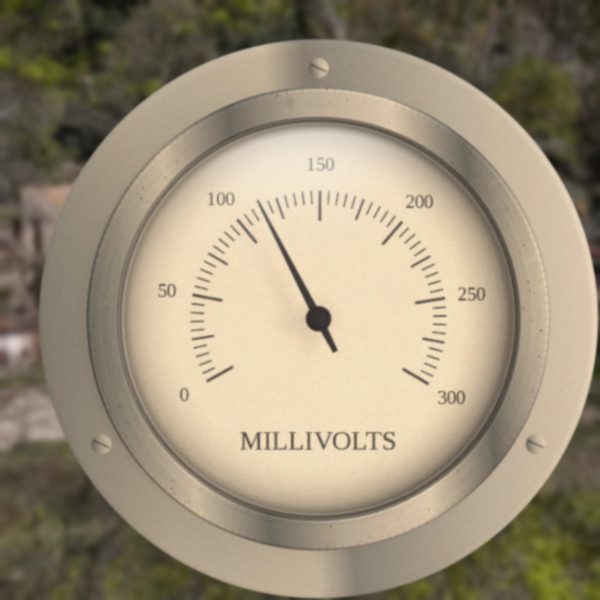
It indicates 115,mV
